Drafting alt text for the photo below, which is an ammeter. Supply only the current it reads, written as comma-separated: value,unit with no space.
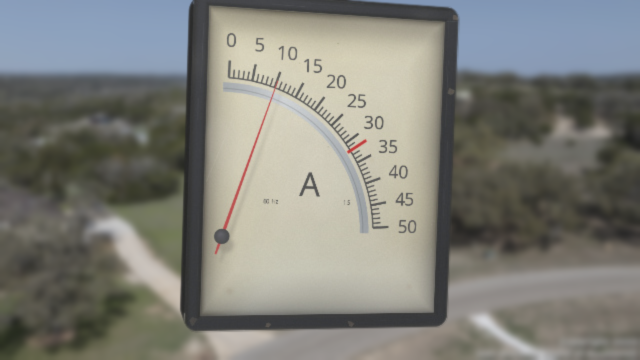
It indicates 10,A
